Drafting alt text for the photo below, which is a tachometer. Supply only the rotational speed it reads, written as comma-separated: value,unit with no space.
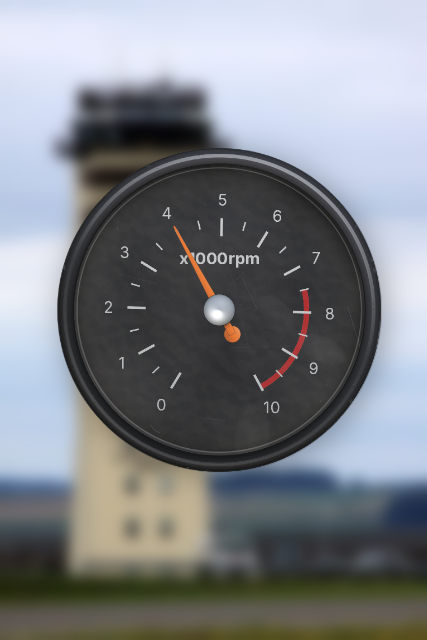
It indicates 4000,rpm
